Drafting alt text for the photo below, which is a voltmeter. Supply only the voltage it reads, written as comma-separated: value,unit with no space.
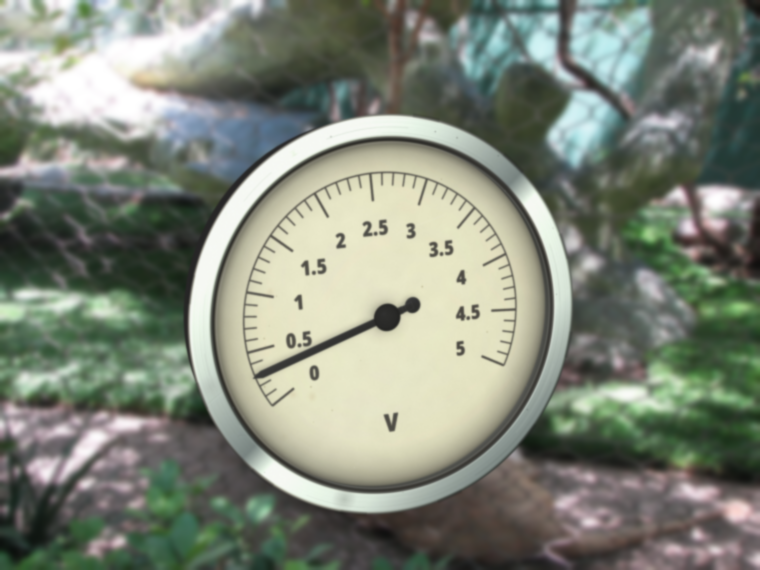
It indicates 0.3,V
